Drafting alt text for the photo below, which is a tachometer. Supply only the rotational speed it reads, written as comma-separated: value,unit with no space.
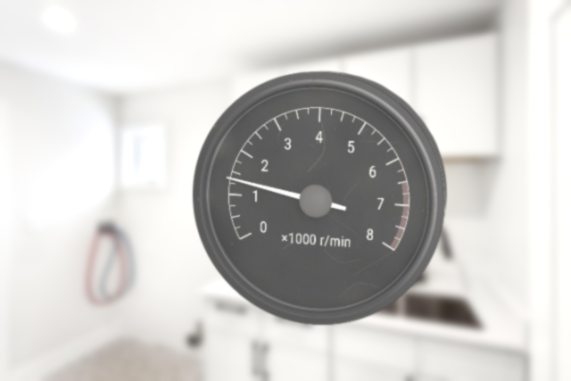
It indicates 1375,rpm
